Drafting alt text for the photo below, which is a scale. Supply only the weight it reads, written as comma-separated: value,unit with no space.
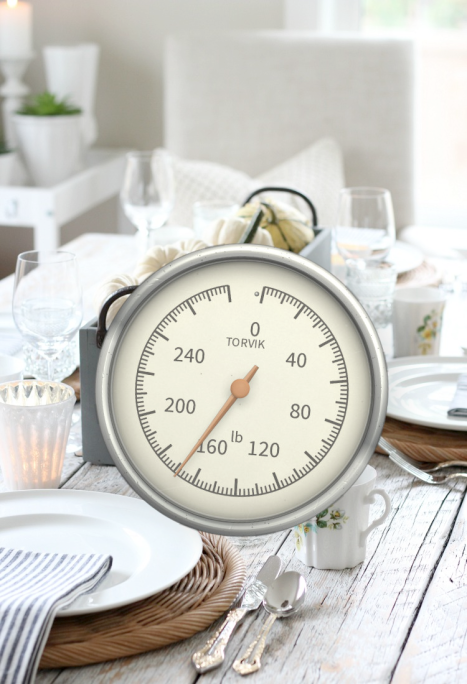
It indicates 168,lb
